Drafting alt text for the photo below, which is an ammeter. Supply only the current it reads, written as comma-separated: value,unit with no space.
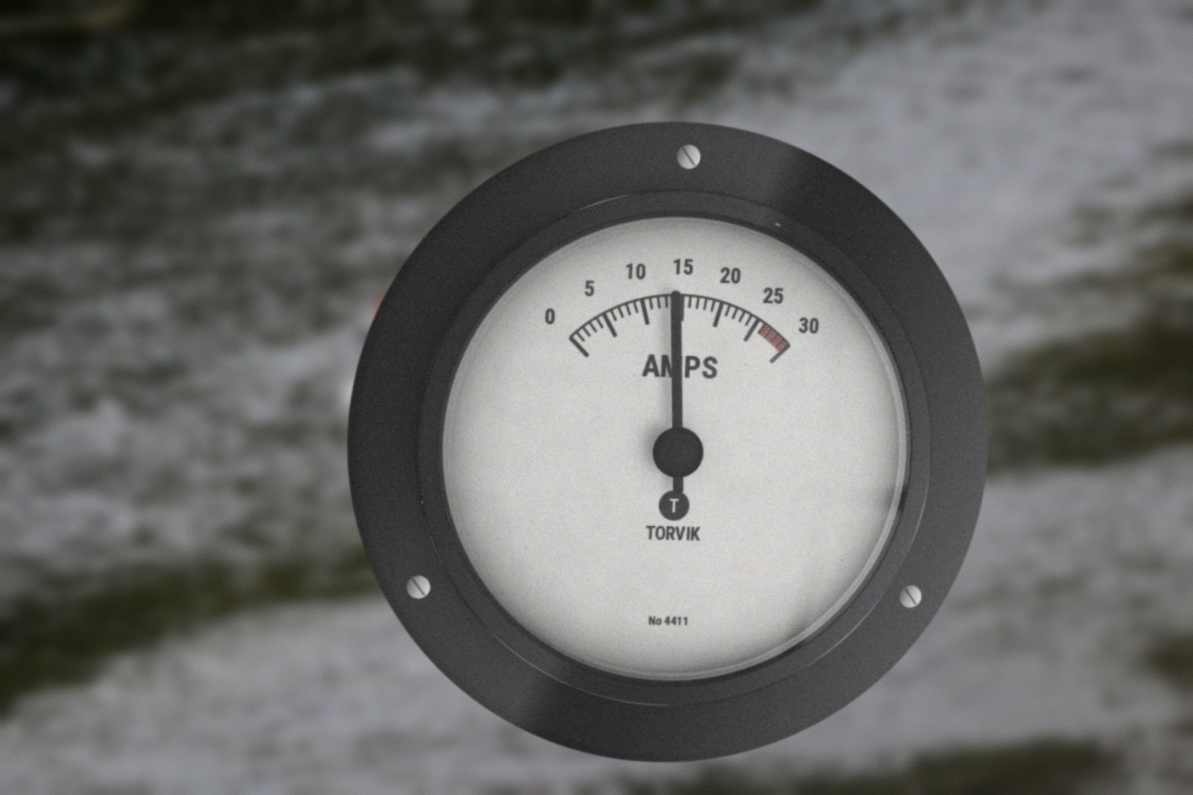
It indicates 14,A
